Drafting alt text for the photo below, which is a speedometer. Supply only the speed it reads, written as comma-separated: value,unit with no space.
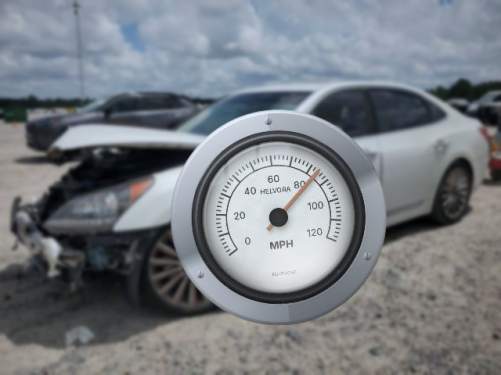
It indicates 84,mph
